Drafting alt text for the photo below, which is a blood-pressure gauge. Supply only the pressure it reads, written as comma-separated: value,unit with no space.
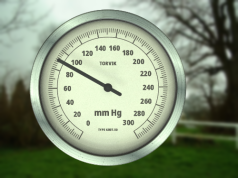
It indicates 90,mmHg
